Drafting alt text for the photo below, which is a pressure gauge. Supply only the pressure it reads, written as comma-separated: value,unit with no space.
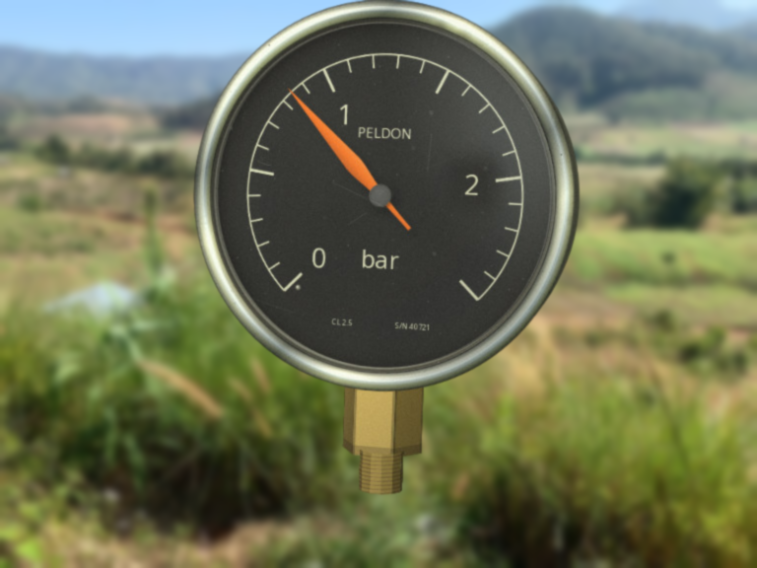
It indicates 0.85,bar
